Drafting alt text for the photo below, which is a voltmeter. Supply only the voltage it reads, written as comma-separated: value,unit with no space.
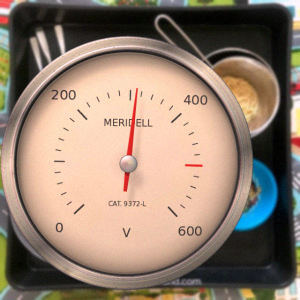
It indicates 310,V
